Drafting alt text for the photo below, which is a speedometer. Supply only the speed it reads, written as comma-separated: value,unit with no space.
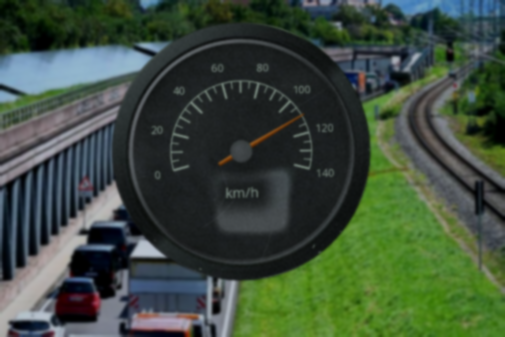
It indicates 110,km/h
